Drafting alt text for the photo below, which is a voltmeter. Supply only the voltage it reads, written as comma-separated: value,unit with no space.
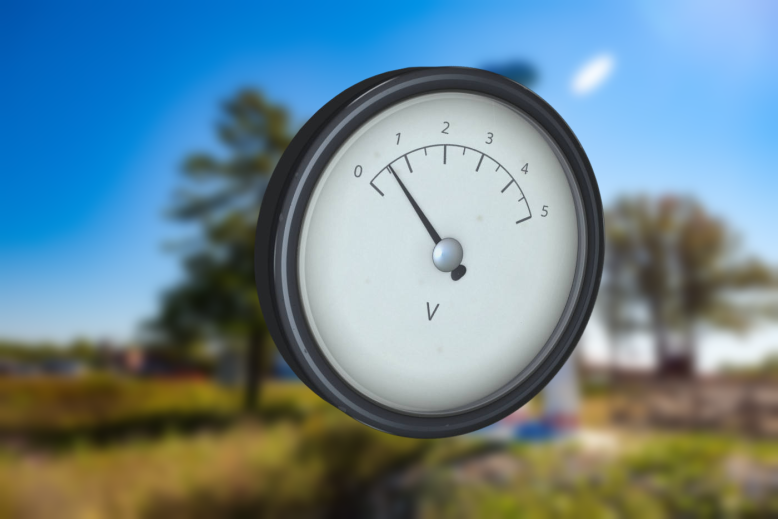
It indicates 0.5,V
